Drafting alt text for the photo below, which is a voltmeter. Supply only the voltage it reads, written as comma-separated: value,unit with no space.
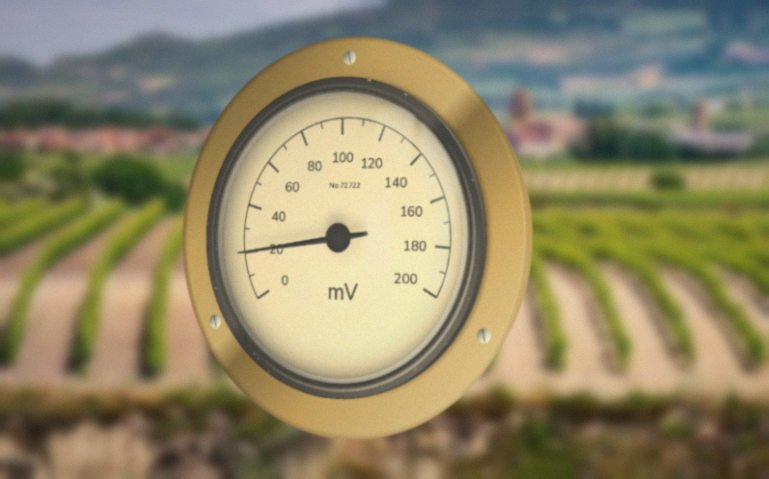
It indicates 20,mV
